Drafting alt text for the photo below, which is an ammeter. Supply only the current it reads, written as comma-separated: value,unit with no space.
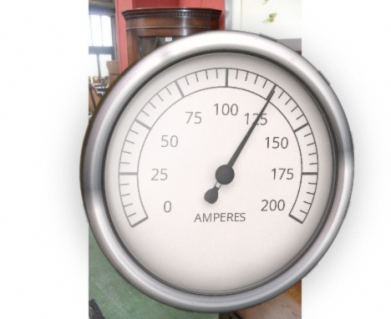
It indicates 125,A
